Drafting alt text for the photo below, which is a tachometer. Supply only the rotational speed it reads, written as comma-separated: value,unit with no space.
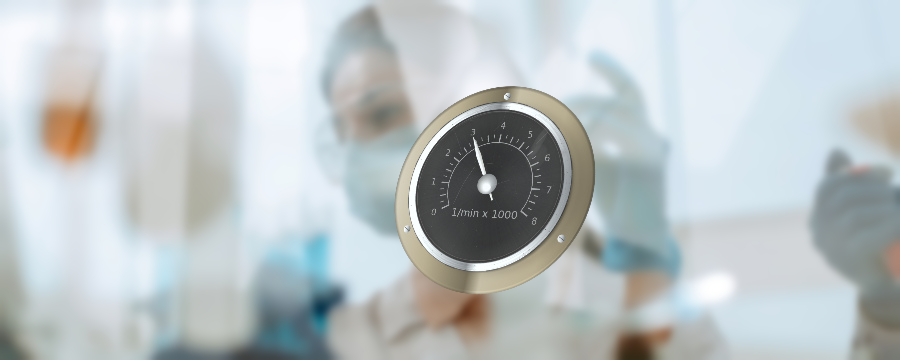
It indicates 3000,rpm
